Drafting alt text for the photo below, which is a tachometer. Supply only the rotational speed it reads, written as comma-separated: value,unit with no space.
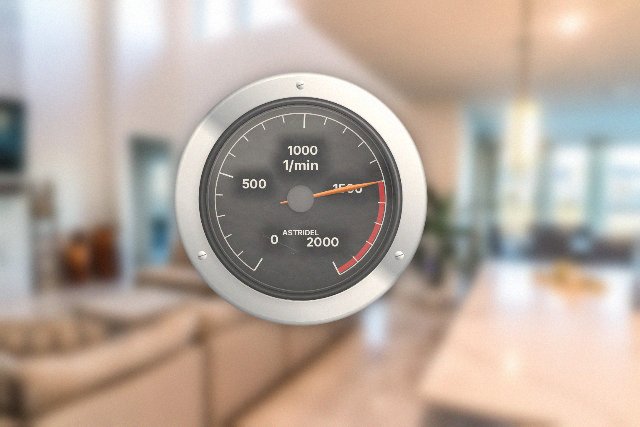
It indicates 1500,rpm
